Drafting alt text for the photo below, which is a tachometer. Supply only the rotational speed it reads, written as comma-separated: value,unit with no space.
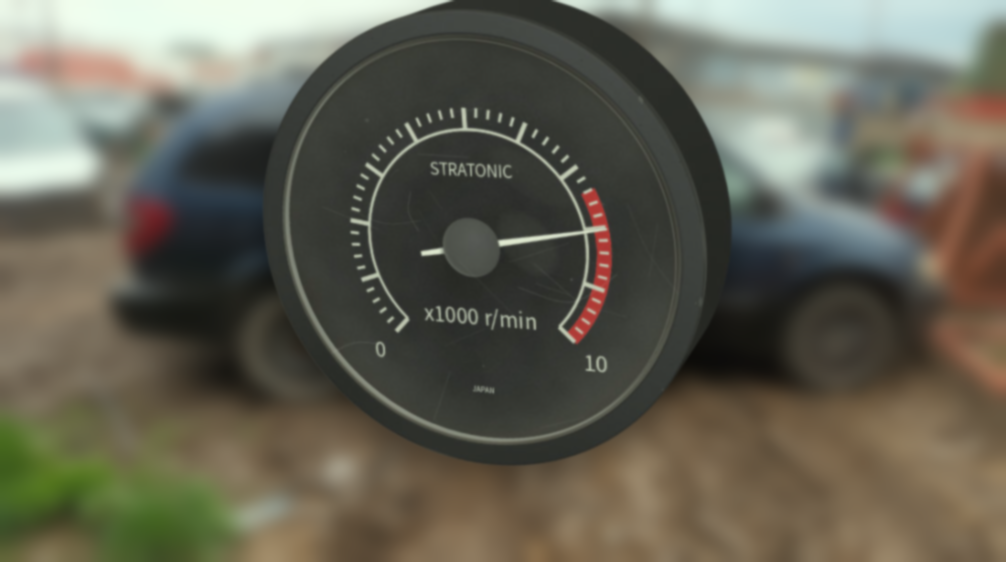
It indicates 8000,rpm
